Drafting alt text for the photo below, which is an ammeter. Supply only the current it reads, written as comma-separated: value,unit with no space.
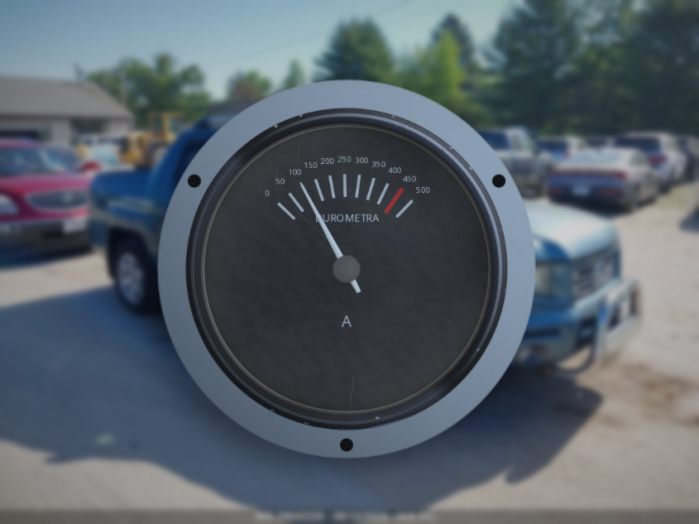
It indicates 100,A
